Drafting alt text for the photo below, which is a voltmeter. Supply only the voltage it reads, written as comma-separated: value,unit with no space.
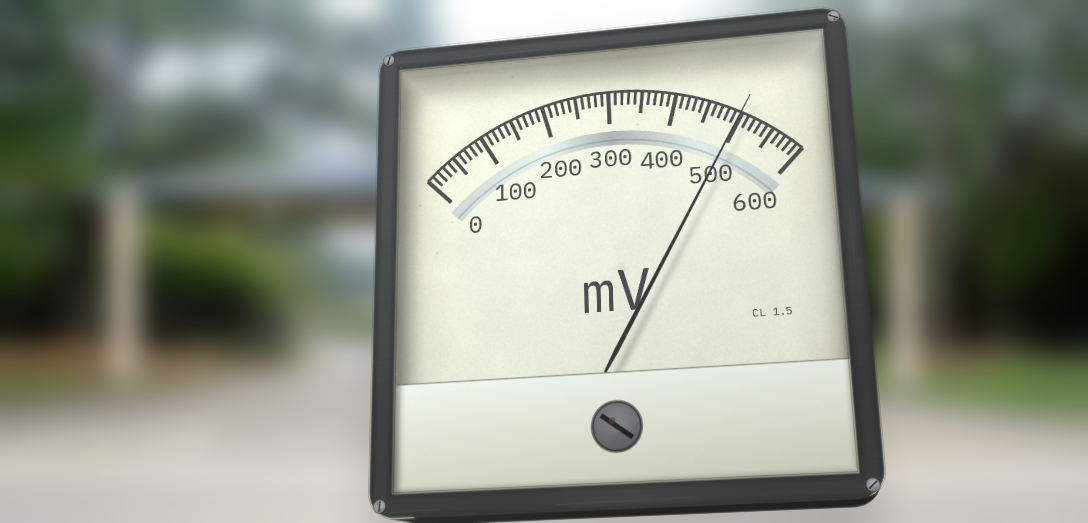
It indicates 500,mV
